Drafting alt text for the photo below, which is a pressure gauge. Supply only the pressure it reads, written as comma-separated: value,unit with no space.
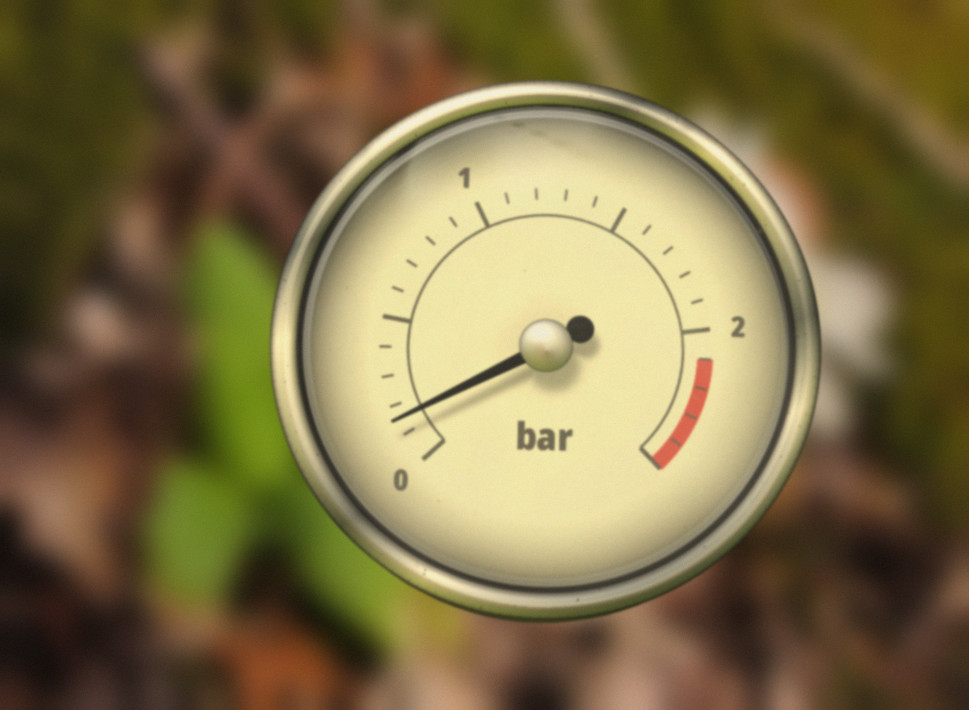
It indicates 0.15,bar
